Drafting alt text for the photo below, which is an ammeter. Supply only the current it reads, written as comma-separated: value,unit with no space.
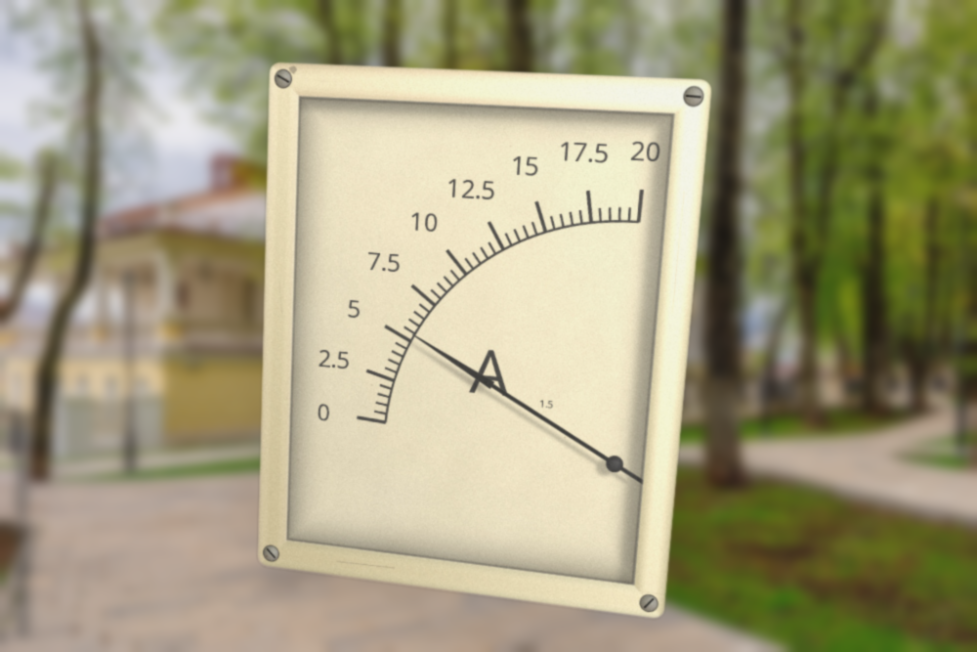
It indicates 5.5,A
